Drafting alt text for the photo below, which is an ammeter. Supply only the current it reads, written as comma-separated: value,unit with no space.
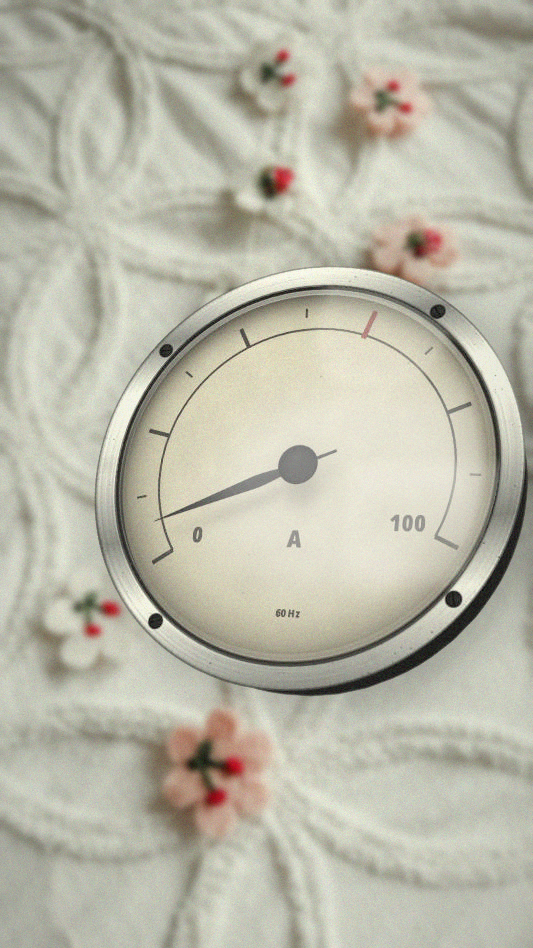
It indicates 5,A
